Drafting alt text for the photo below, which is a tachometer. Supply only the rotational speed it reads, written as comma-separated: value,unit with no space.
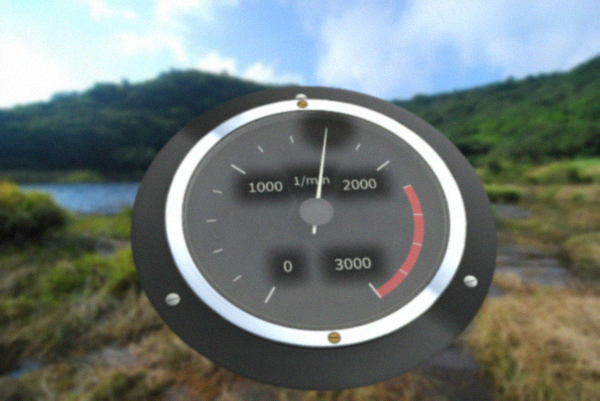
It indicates 1600,rpm
